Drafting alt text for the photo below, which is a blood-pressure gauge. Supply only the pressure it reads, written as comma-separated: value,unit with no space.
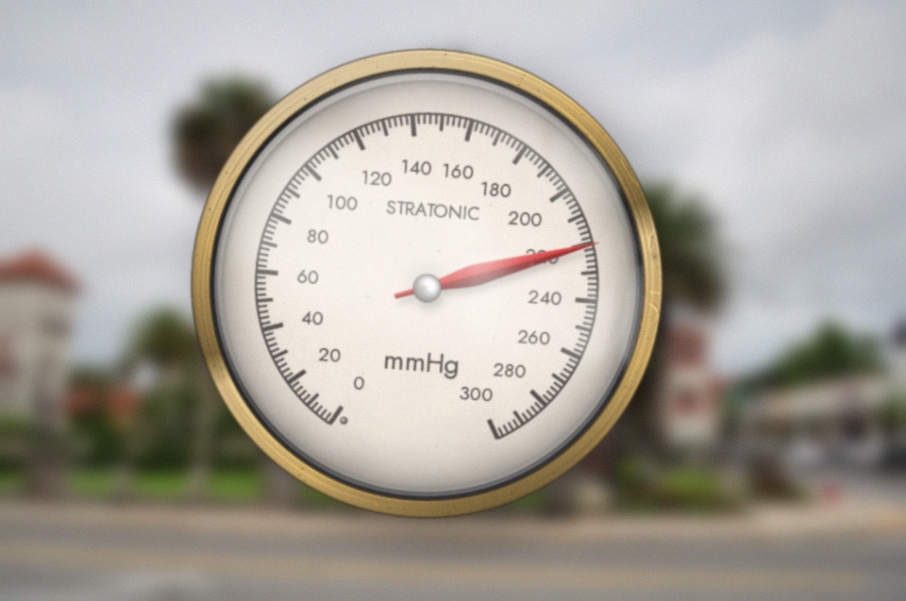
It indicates 220,mmHg
